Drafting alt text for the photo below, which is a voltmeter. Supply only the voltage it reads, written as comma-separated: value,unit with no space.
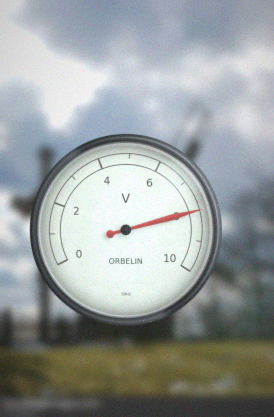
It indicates 8,V
